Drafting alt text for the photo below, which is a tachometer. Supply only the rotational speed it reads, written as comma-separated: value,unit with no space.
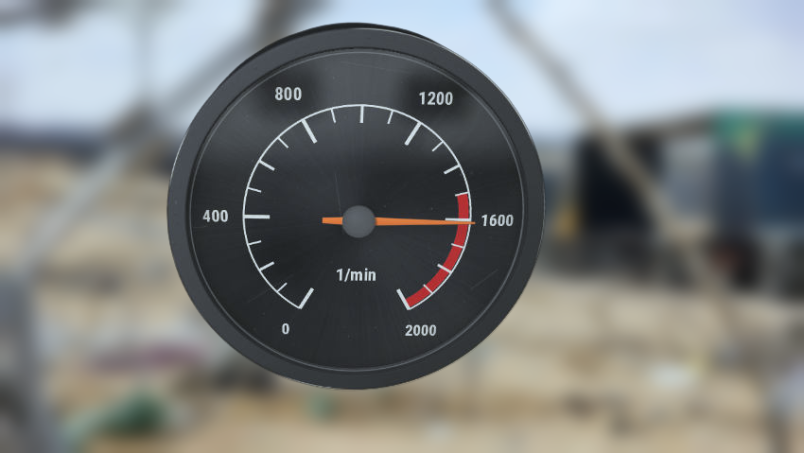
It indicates 1600,rpm
